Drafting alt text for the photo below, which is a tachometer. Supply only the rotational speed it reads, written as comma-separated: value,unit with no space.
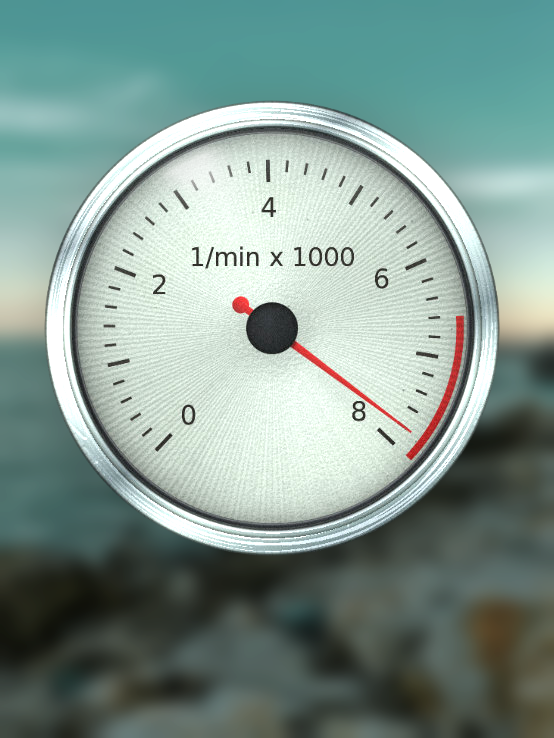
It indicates 7800,rpm
